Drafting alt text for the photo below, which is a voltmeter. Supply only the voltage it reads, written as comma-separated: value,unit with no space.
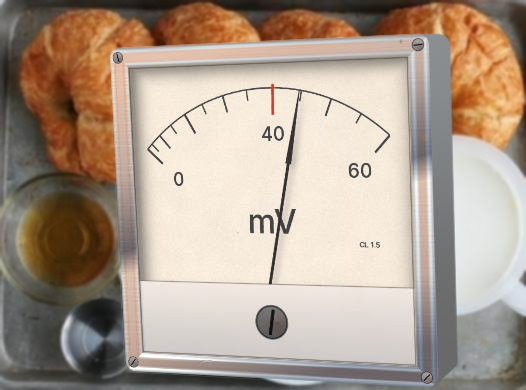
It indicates 45,mV
